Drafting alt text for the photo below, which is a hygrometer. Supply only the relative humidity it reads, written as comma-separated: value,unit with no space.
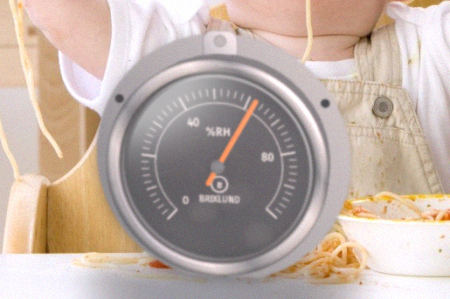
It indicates 62,%
